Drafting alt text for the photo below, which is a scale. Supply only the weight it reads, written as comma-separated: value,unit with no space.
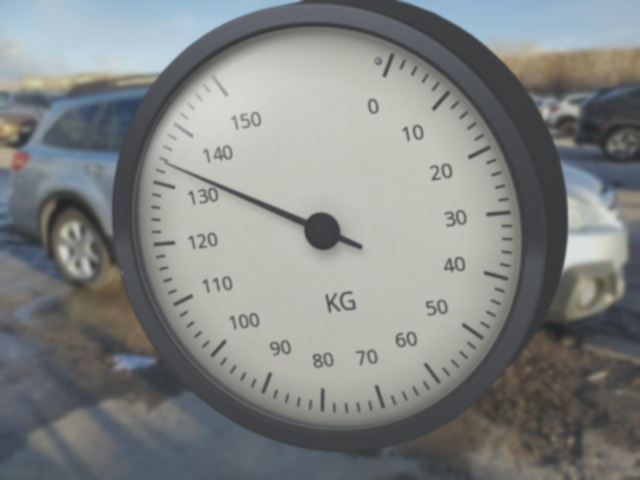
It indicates 134,kg
